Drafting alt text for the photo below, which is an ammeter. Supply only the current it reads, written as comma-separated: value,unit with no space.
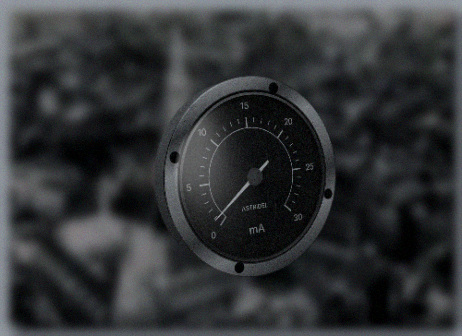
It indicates 1,mA
